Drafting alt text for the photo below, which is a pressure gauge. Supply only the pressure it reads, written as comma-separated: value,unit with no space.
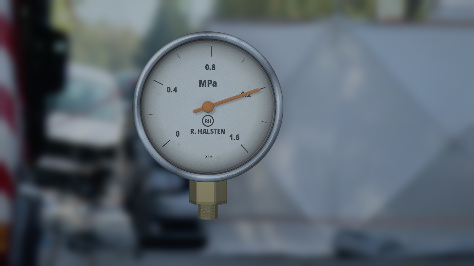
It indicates 1.2,MPa
